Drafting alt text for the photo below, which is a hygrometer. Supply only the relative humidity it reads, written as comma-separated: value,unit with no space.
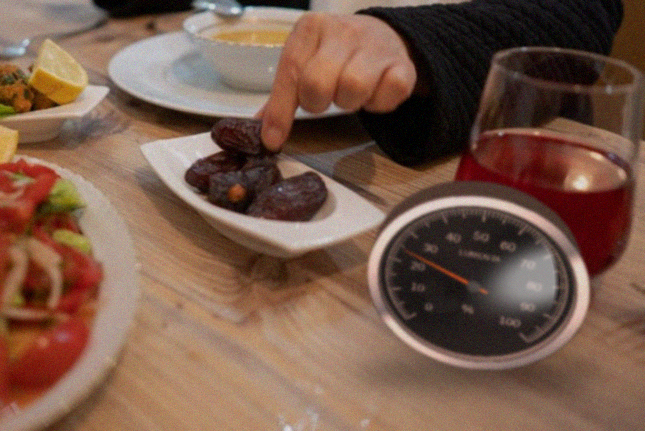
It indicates 25,%
